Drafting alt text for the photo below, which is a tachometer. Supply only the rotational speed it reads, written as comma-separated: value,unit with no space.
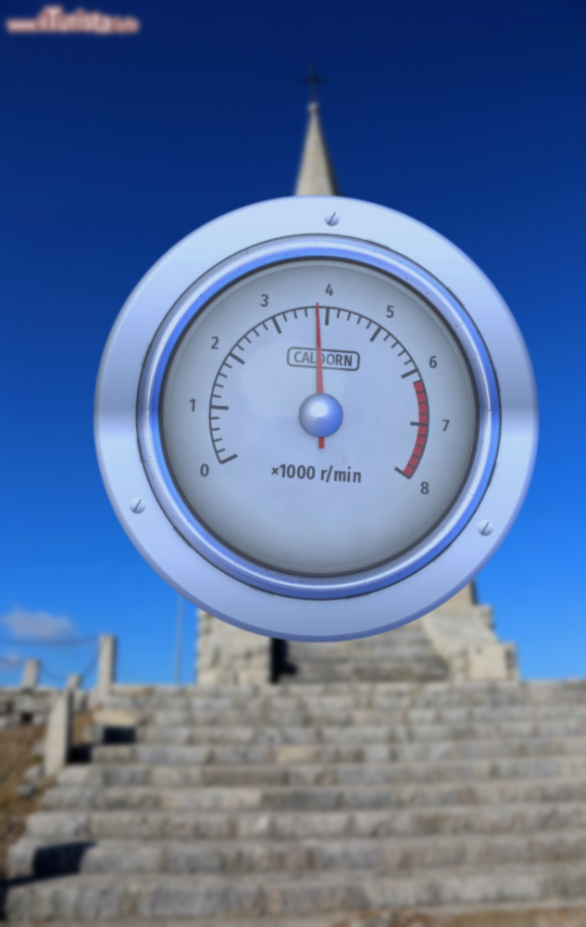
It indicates 3800,rpm
